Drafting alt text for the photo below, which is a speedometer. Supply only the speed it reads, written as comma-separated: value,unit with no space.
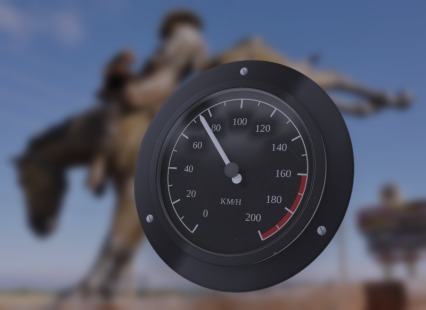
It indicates 75,km/h
